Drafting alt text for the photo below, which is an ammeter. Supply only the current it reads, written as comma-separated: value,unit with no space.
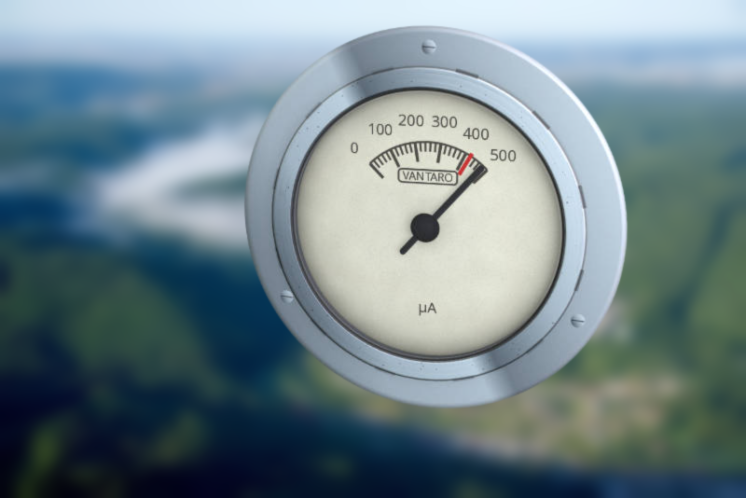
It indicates 480,µA
